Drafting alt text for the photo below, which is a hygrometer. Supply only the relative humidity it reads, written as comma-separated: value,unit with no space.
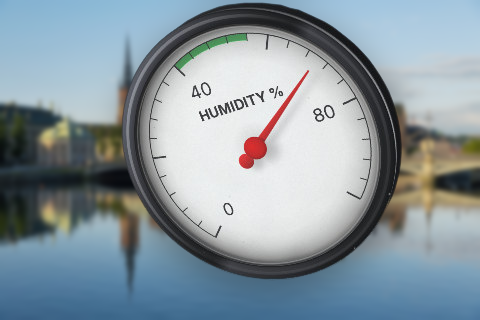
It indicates 70,%
